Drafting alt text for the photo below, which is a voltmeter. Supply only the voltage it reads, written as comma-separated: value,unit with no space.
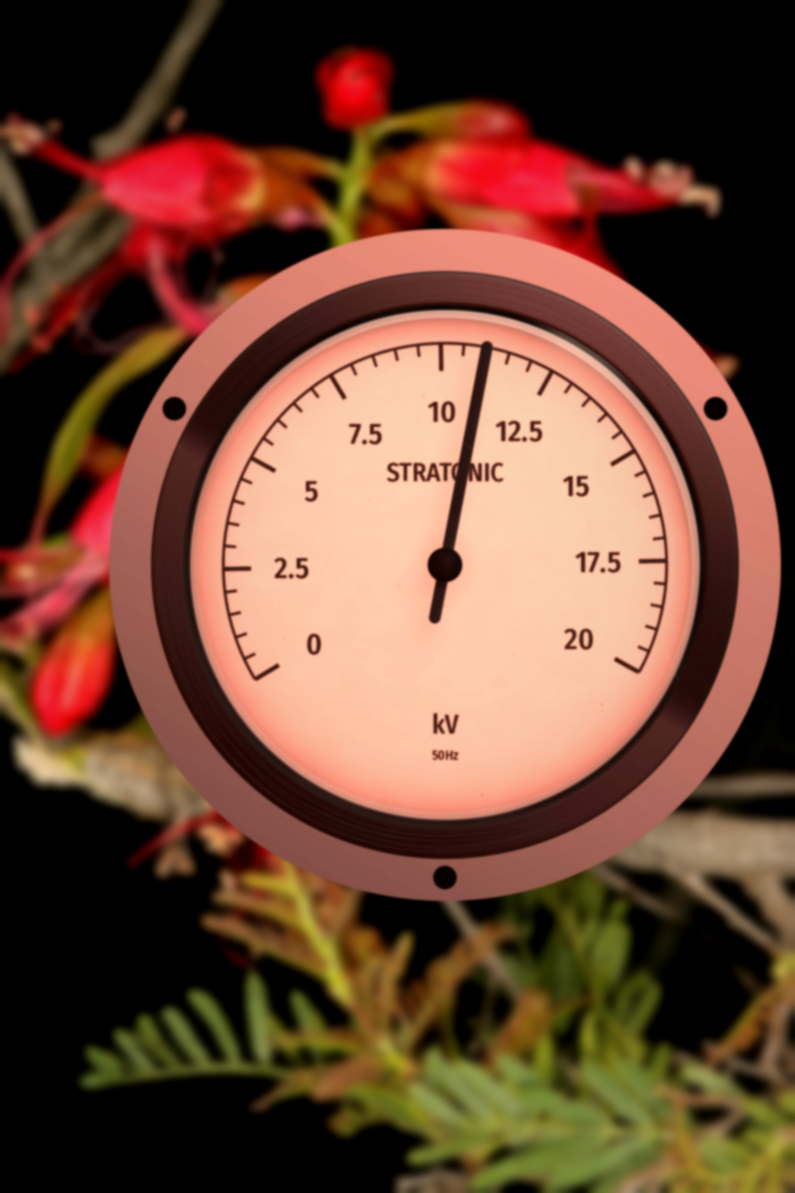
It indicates 11,kV
